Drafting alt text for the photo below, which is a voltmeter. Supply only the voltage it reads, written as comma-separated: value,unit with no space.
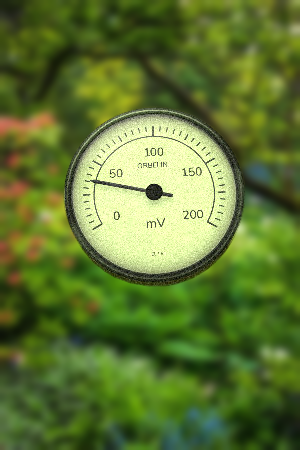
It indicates 35,mV
